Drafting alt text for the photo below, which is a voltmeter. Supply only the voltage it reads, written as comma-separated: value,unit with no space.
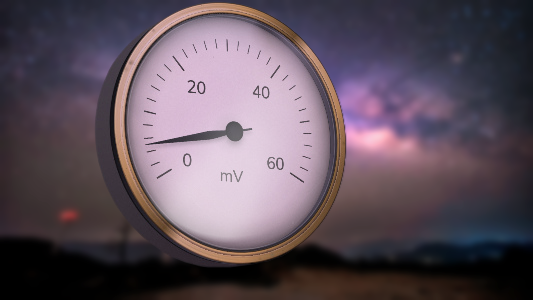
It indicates 5,mV
